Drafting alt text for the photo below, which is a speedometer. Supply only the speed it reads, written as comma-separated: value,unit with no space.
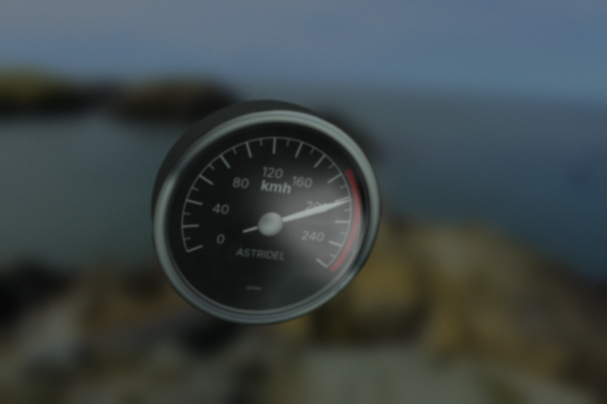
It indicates 200,km/h
